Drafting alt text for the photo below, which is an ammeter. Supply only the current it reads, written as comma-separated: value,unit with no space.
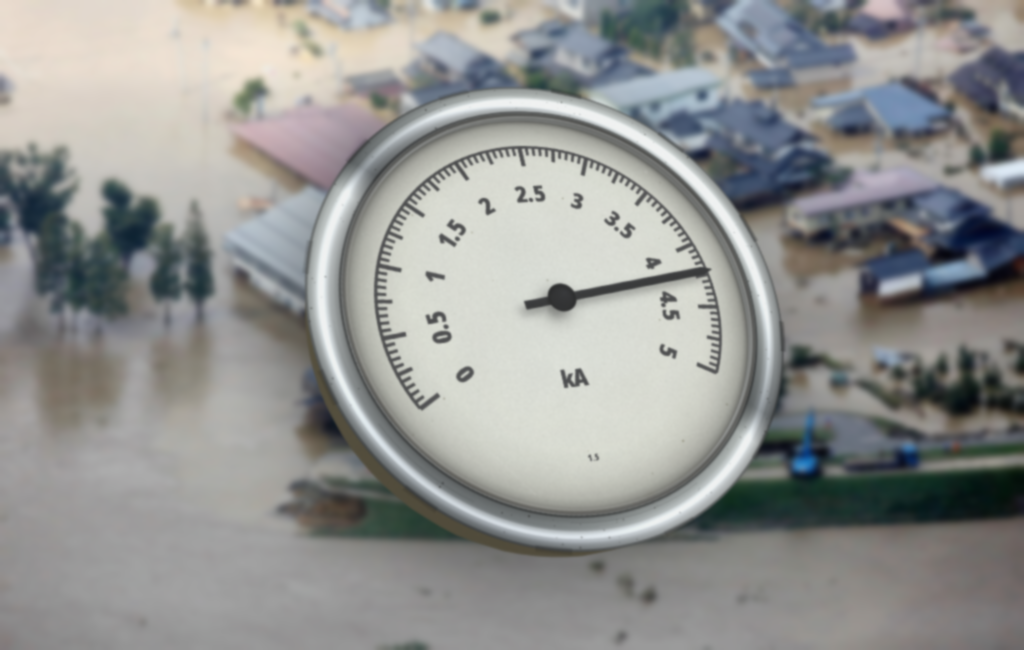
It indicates 4.25,kA
